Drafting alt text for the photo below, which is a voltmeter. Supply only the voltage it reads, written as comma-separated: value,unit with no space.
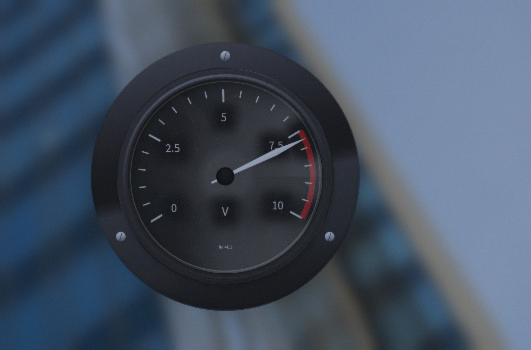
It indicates 7.75,V
